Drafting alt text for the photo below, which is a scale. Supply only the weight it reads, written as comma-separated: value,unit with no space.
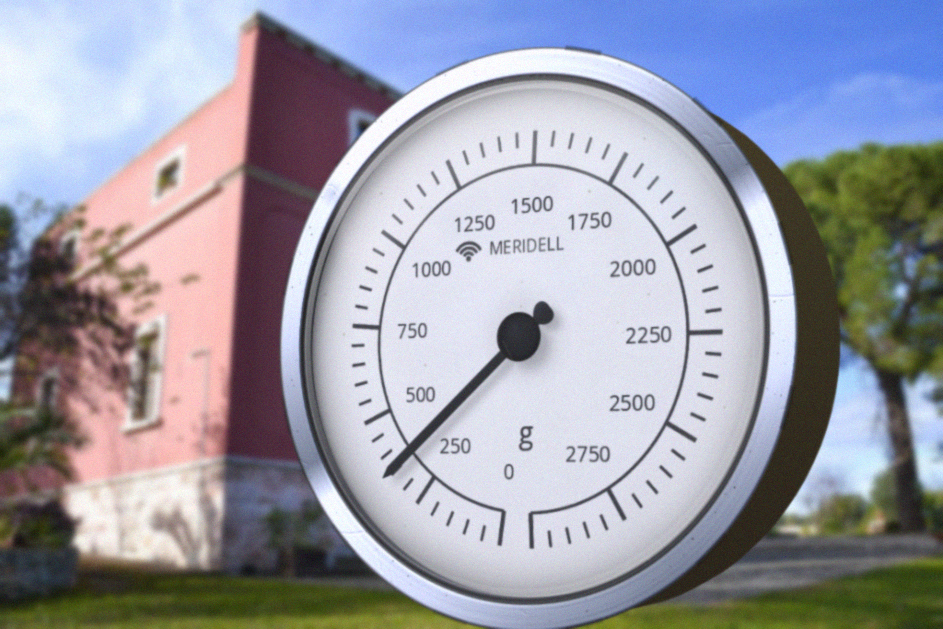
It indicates 350,g
